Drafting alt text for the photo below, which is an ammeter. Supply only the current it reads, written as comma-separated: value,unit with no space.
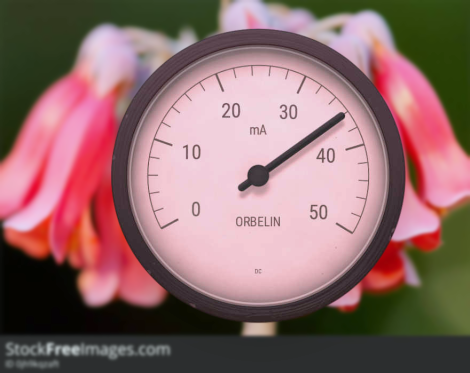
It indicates 36,mA
